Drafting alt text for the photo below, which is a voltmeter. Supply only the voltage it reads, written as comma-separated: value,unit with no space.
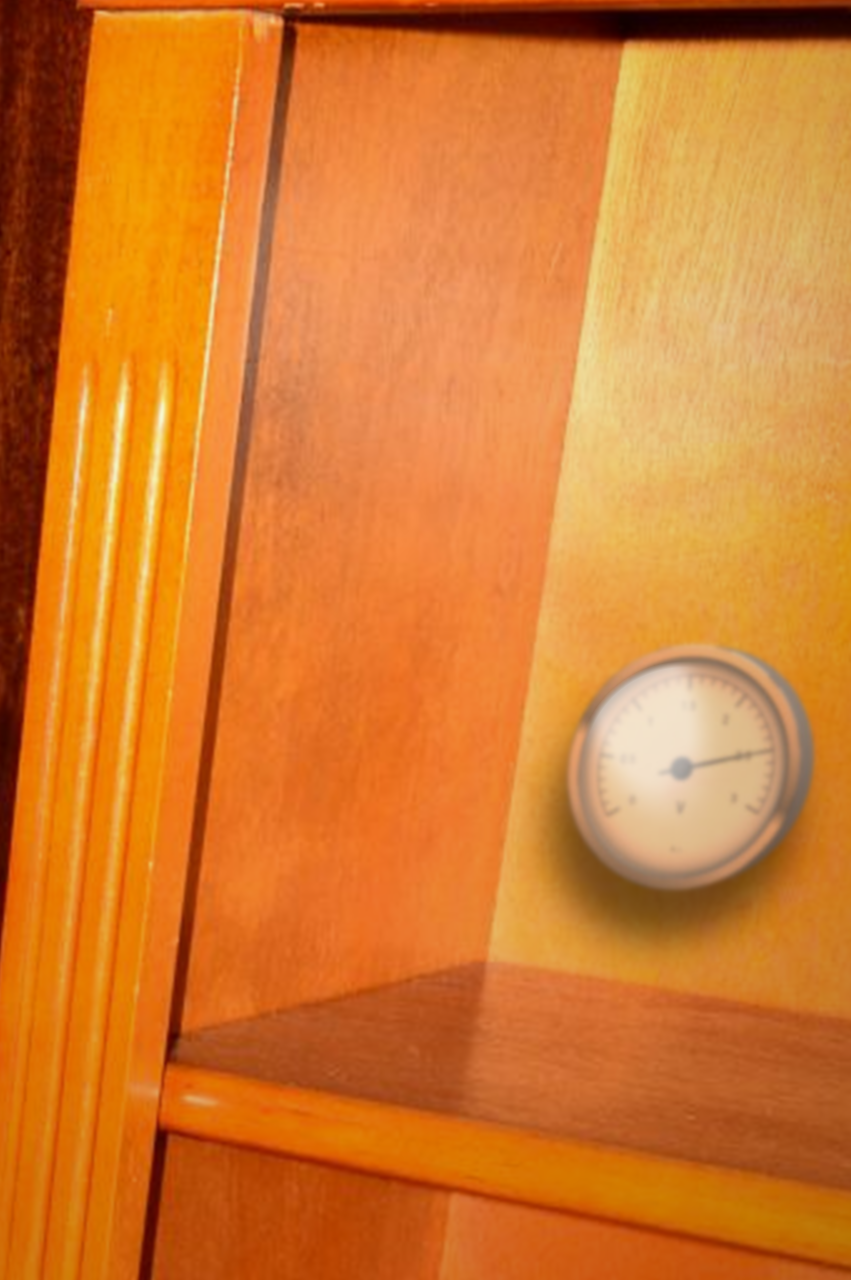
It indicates 2.5,V
